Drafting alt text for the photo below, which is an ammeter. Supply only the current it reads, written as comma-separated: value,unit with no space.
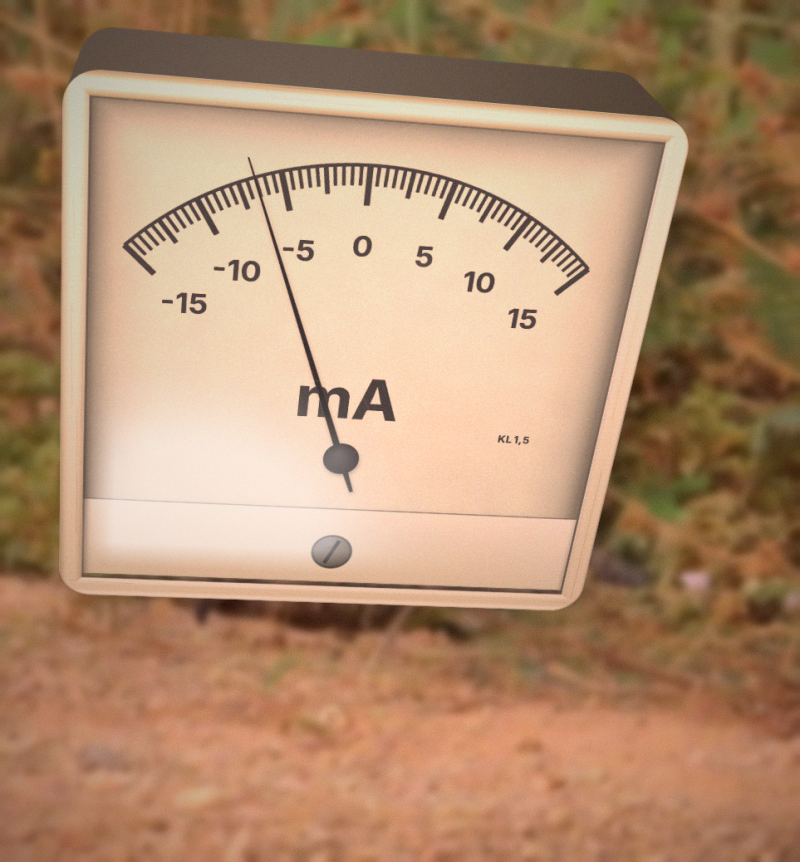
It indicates -6.5,mA
